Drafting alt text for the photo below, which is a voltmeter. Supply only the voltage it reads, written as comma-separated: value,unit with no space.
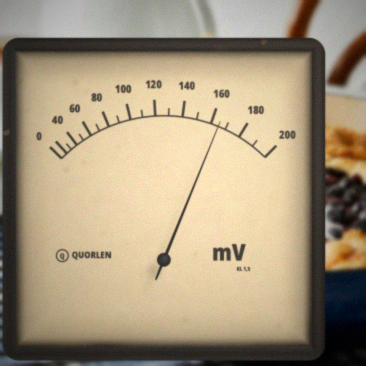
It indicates 165,mV
